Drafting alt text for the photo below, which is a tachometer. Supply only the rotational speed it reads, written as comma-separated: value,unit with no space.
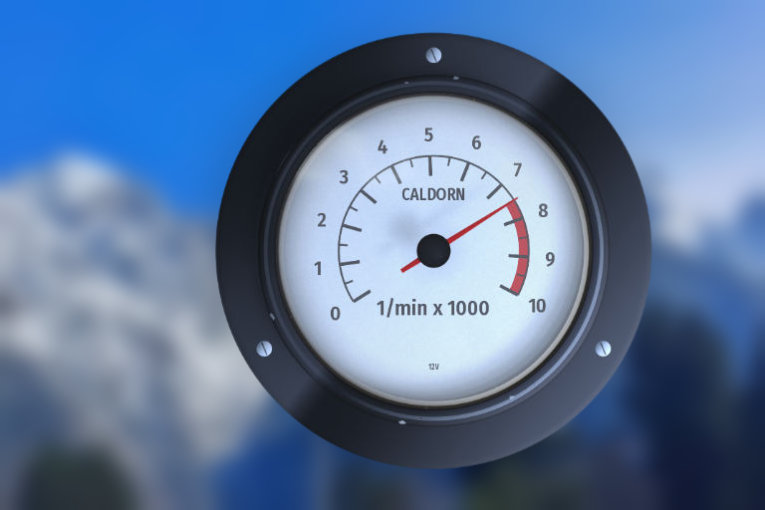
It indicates 7500,rpm
